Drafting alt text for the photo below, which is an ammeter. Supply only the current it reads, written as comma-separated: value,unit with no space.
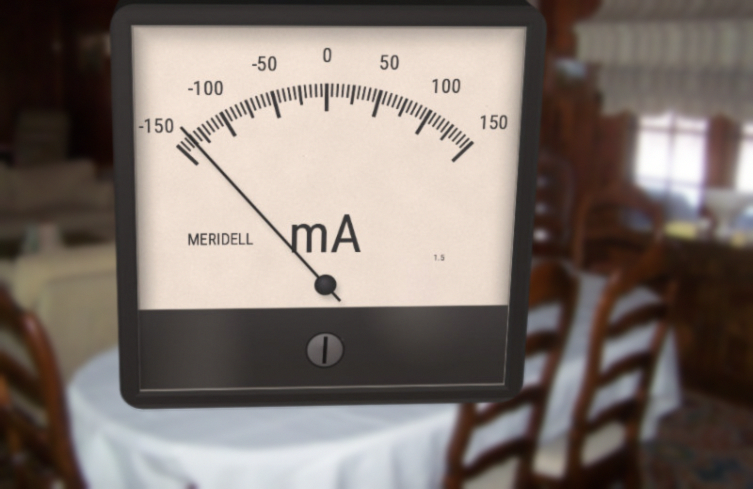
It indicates -135,mA
